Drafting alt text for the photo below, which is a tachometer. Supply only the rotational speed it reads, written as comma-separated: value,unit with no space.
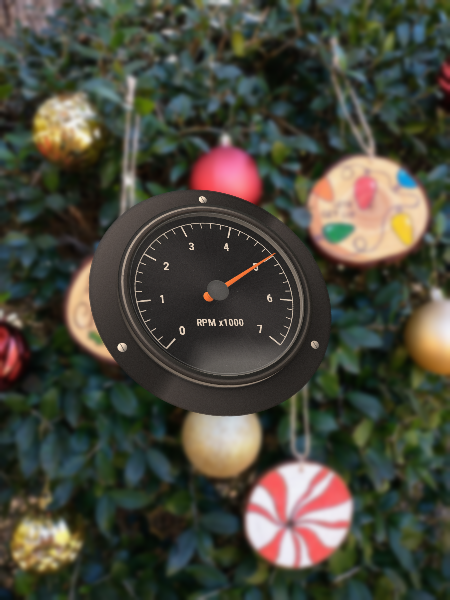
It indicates 5000,rpm
